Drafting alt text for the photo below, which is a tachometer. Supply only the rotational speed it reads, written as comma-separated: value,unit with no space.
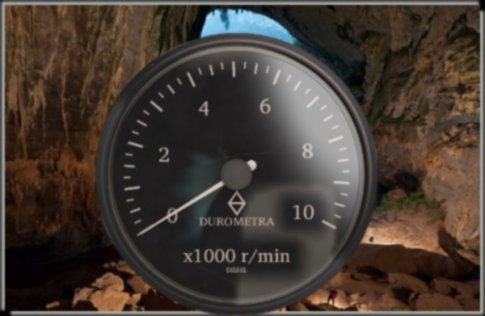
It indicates 0,rpm
